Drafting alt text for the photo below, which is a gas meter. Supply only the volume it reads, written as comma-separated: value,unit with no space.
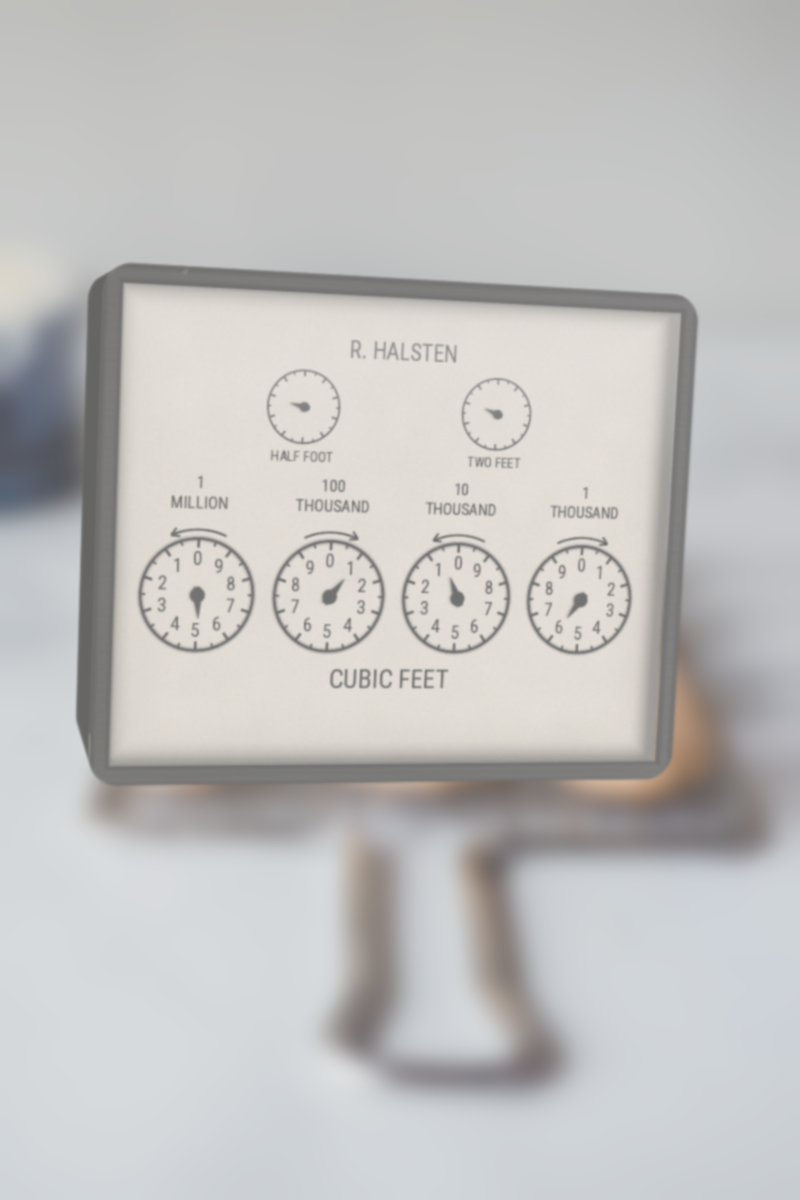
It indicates 510600,ft³
